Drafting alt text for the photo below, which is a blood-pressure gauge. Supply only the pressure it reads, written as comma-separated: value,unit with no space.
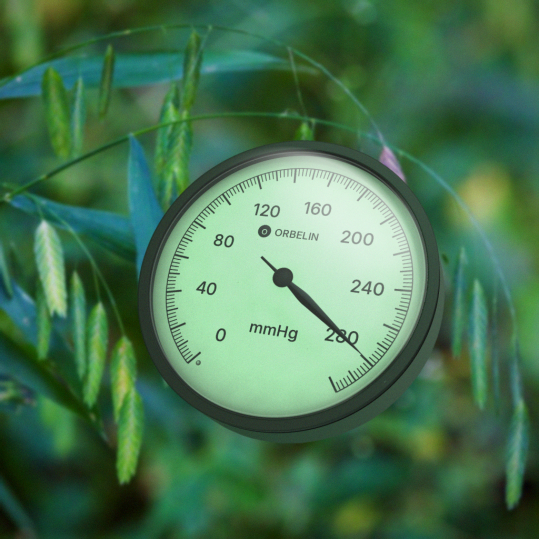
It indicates 280,mmHg
